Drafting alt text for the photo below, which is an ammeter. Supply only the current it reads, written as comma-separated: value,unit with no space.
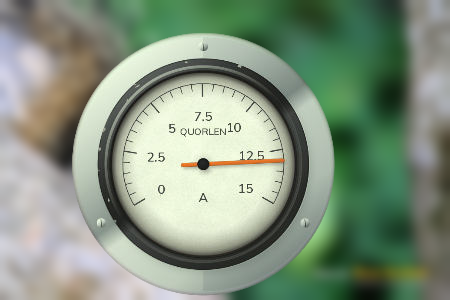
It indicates 13,A
